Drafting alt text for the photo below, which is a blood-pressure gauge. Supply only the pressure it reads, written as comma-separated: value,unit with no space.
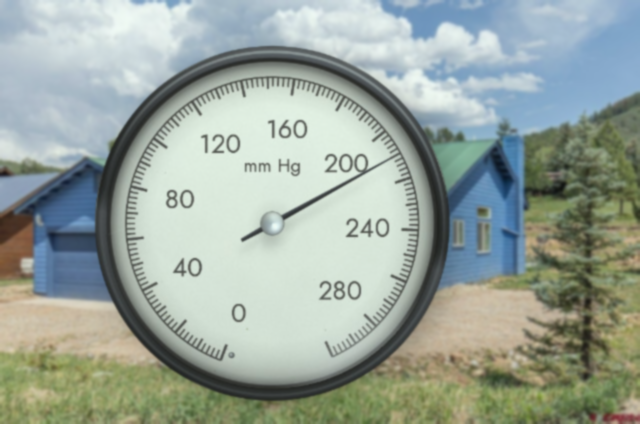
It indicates 210,mmHg
